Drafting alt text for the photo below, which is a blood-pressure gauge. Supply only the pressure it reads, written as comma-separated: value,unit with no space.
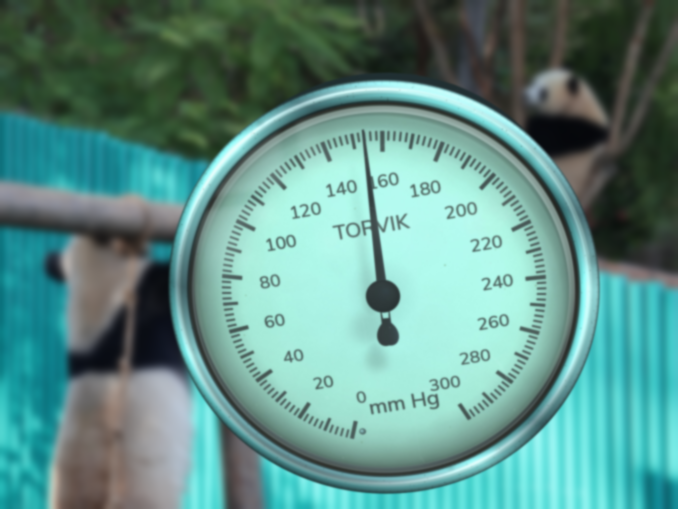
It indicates 154,mmHg
